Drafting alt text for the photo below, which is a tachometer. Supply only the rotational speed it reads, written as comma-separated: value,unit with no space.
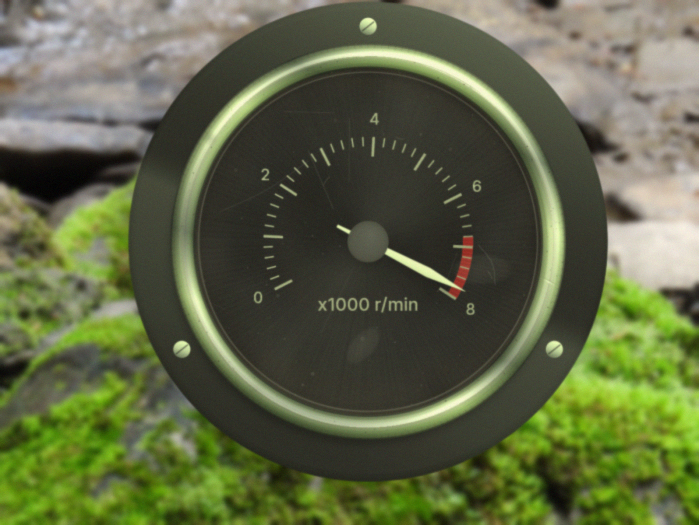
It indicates 7800,rpm
